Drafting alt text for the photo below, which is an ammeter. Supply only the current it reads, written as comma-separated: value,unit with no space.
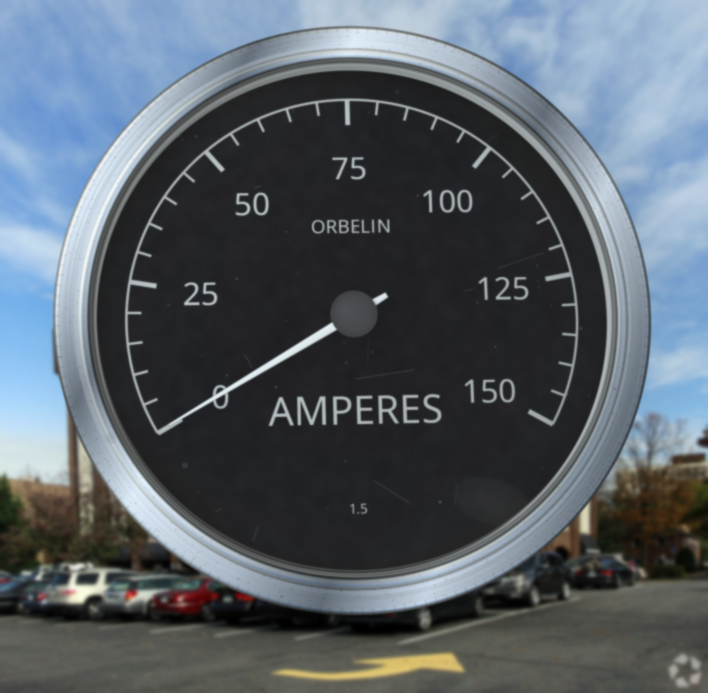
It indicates 0,A
